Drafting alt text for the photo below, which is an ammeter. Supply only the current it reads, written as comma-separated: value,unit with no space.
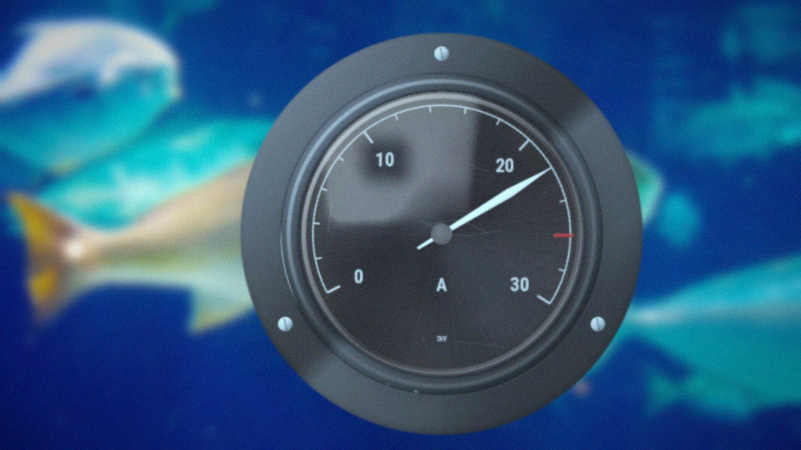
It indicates 22,A
